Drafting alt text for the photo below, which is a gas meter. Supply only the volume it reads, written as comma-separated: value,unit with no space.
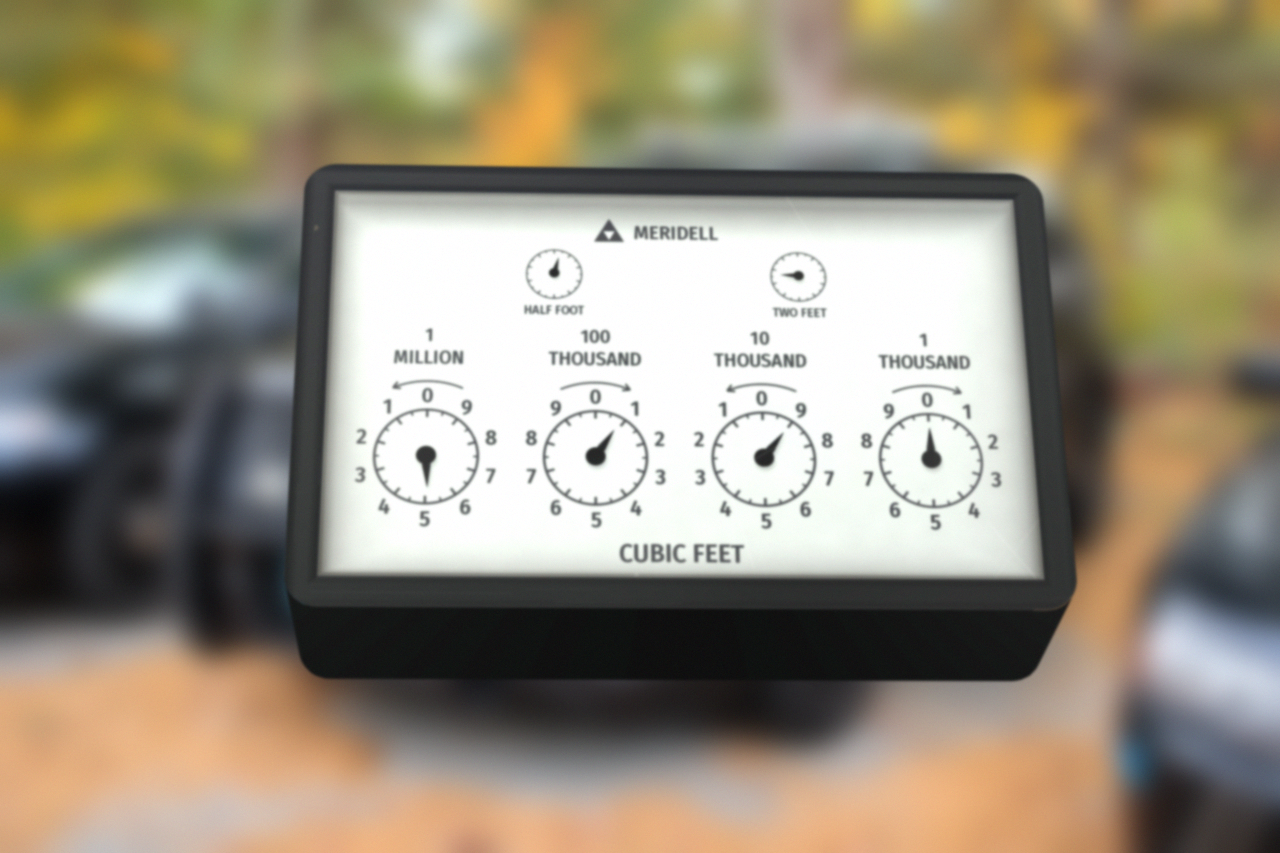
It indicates 509000,ft³
